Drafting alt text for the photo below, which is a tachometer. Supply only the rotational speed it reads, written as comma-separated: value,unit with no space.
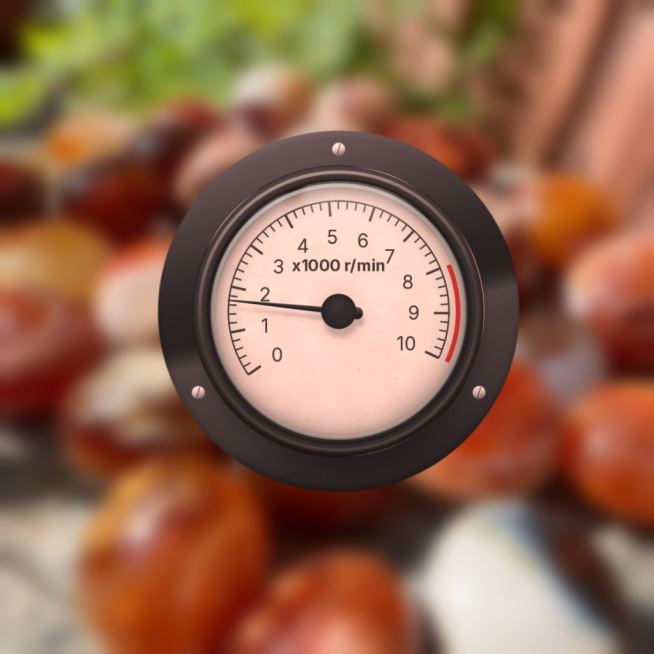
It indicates 1700,rpm
